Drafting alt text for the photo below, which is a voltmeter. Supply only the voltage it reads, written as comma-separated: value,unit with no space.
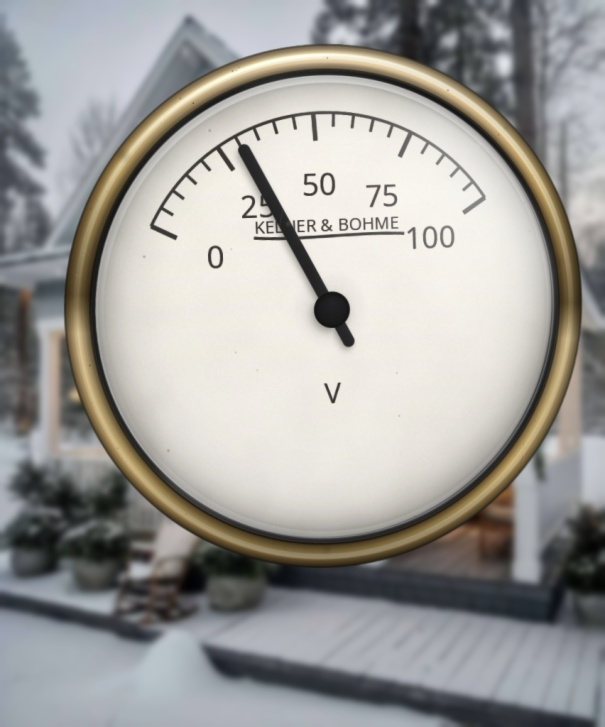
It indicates 30,V
